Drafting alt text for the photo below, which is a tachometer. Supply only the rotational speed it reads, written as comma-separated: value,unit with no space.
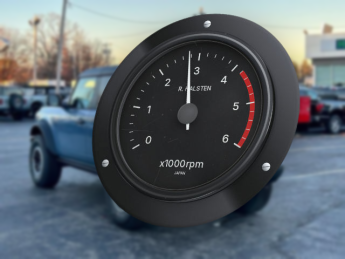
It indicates 2800,rpm
